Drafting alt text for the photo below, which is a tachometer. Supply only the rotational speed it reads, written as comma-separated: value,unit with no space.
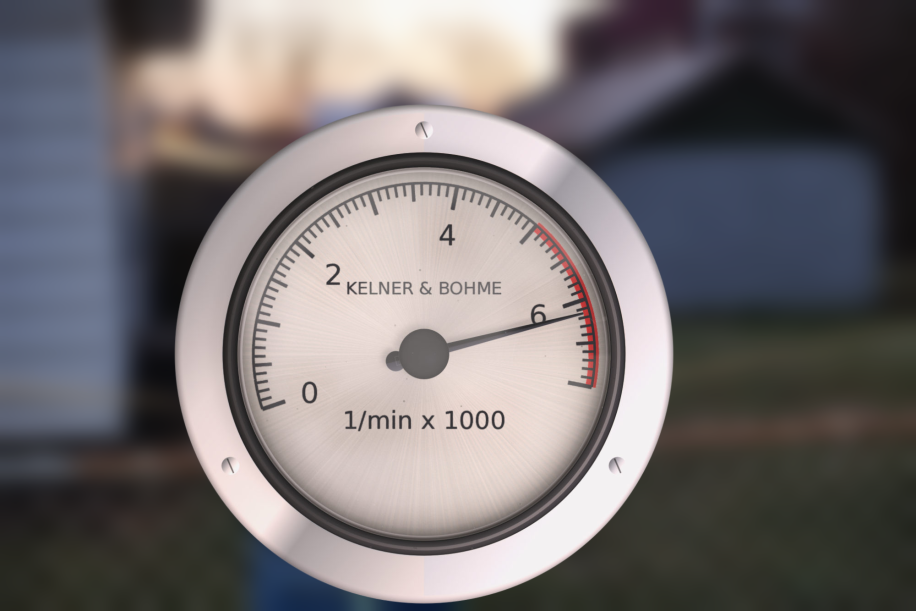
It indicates 6150,rpm
